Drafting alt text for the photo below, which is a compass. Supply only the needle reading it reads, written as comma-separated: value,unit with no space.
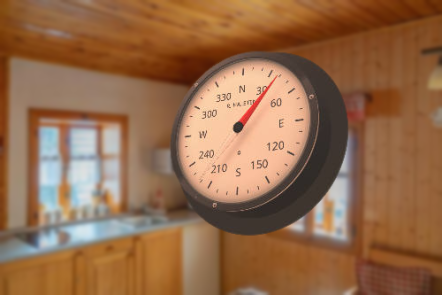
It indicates 40,°
